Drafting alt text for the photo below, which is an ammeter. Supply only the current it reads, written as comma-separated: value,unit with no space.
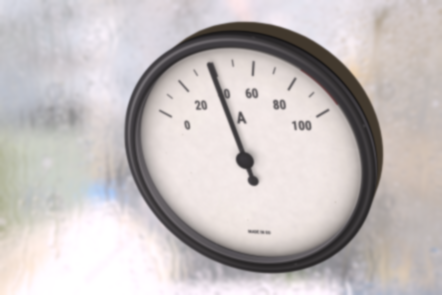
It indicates 40,A
